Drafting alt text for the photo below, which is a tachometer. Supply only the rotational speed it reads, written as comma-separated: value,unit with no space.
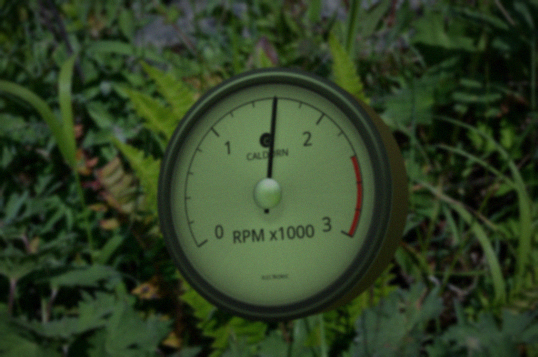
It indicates 1600,rpm
